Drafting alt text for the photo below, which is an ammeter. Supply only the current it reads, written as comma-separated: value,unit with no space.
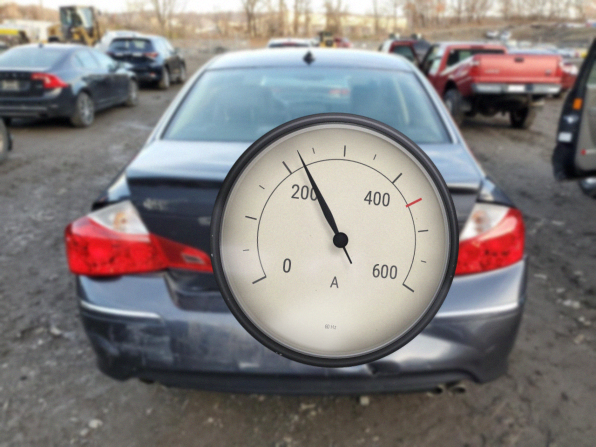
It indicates 225,A
